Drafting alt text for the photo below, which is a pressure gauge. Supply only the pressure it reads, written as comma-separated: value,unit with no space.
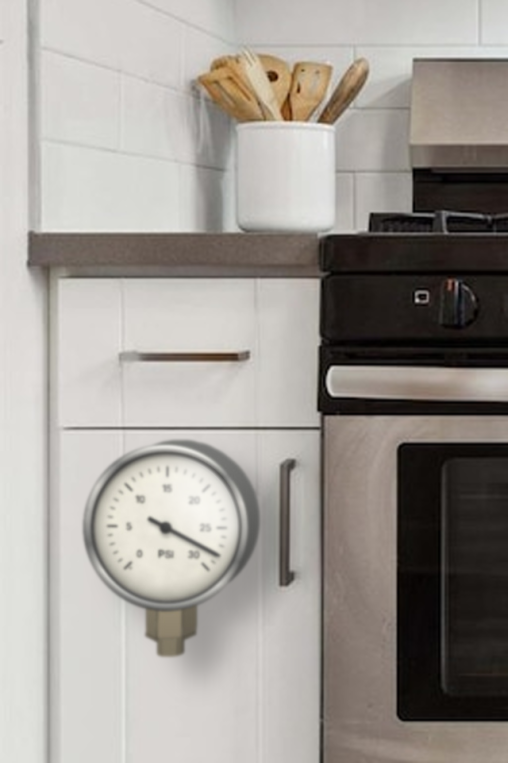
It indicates 28,psi
